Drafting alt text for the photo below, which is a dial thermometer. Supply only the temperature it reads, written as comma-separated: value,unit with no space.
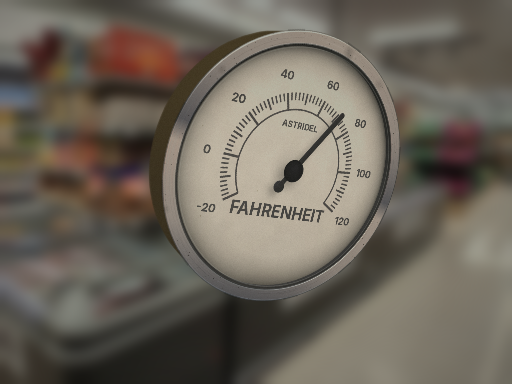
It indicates 70,°F
